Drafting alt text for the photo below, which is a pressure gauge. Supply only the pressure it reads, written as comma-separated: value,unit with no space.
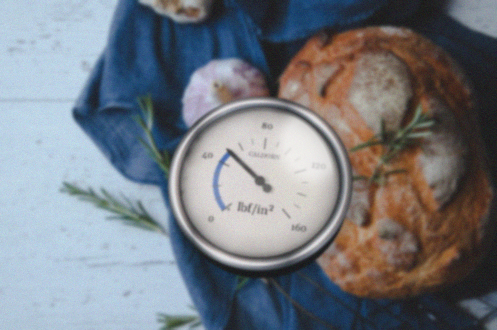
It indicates 50,psi
